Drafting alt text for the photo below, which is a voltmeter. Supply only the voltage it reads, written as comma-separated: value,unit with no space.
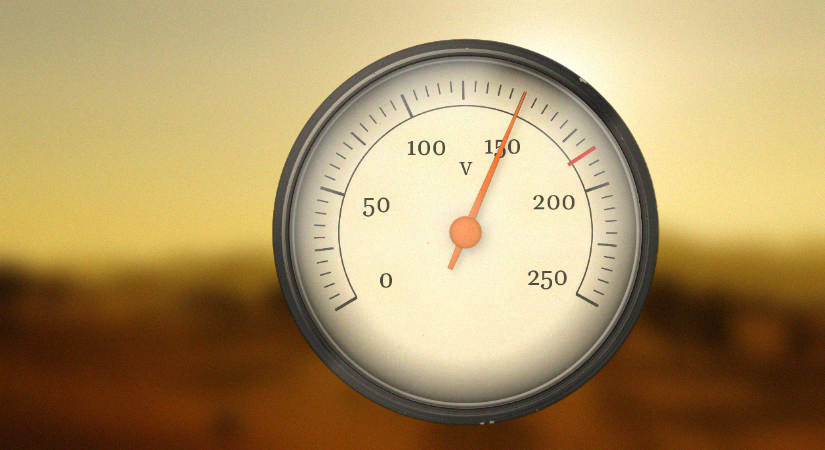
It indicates 150,V
